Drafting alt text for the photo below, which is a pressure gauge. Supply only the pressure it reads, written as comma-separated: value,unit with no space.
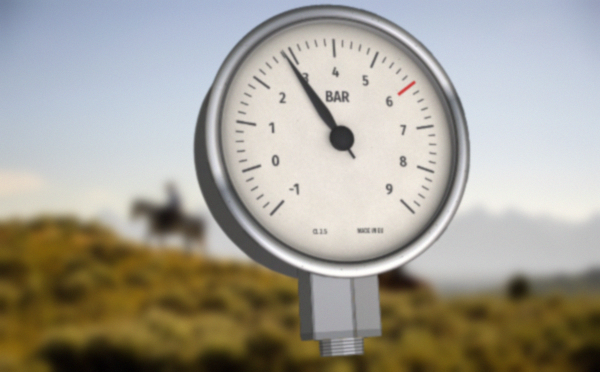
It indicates 2.8,bar
